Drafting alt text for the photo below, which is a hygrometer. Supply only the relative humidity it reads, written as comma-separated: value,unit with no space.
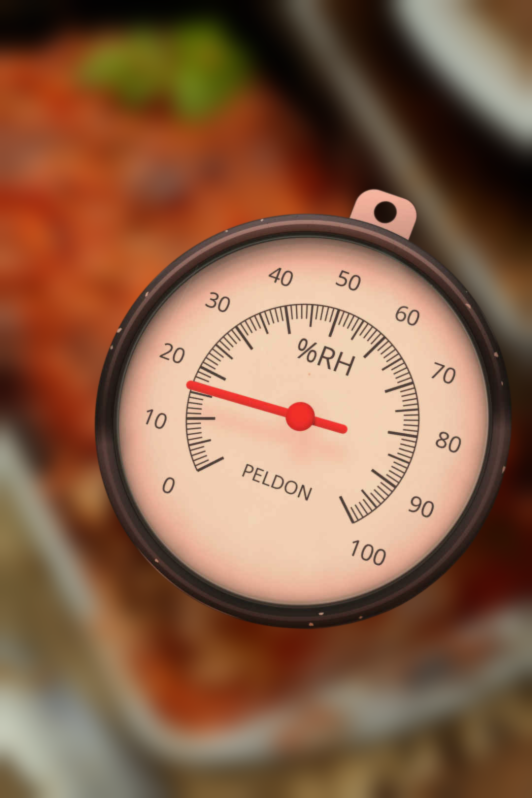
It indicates 16,%
